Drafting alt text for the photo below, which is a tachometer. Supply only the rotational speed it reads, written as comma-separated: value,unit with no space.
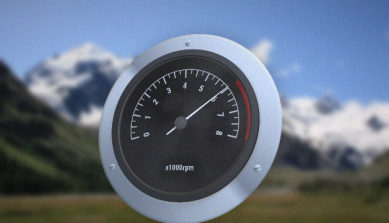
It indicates 6000,rpm
